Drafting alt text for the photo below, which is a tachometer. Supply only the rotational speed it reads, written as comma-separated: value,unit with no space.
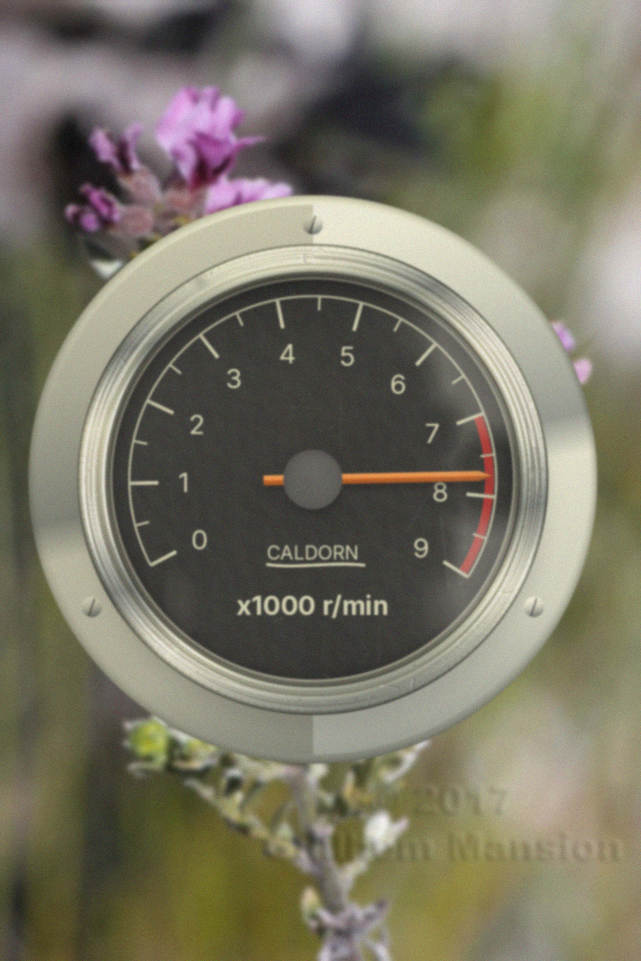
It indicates 7750,rpm
